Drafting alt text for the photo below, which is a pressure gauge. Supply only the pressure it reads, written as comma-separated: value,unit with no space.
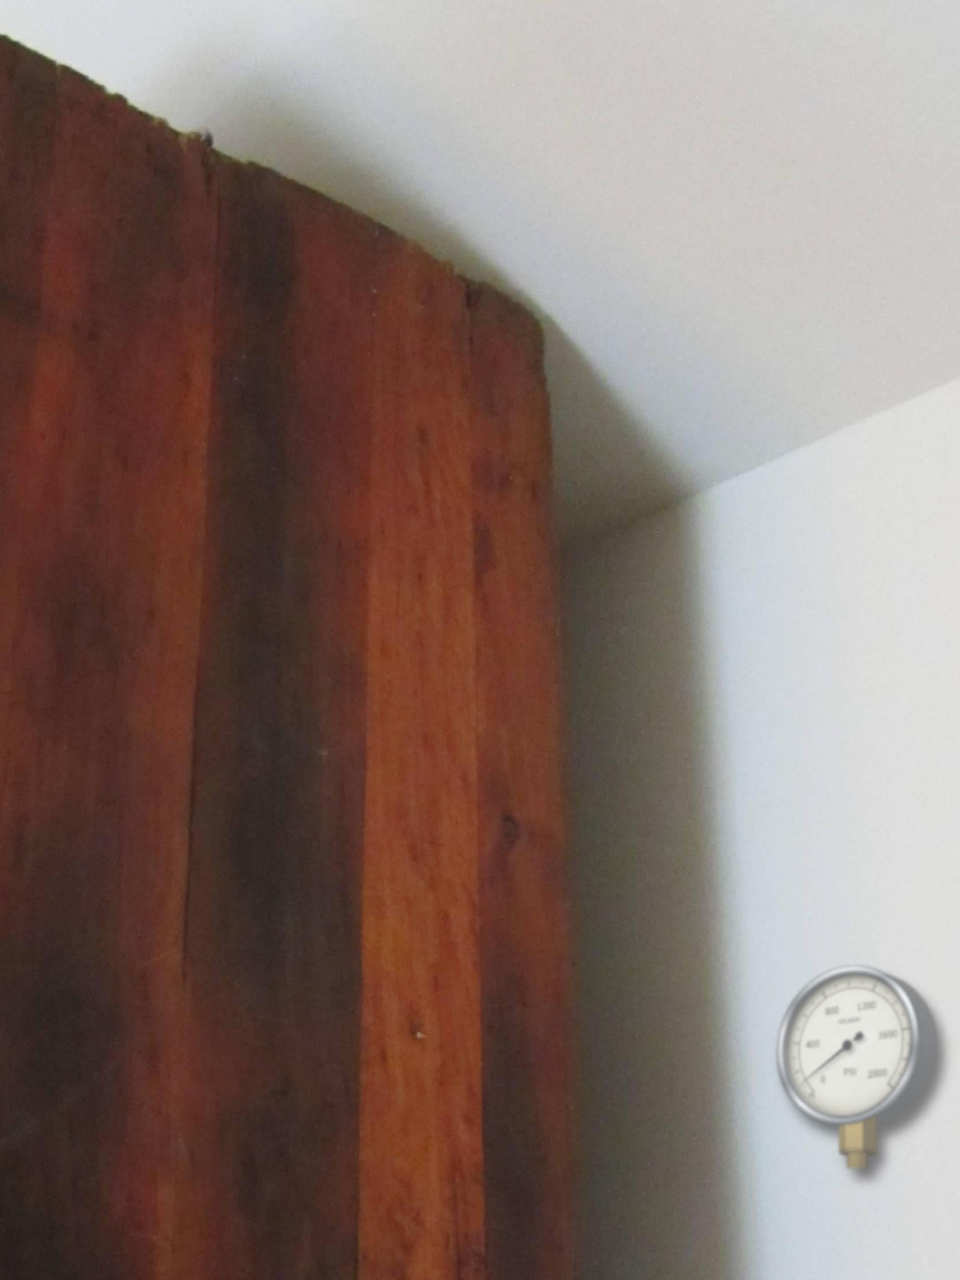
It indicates 100,psi
